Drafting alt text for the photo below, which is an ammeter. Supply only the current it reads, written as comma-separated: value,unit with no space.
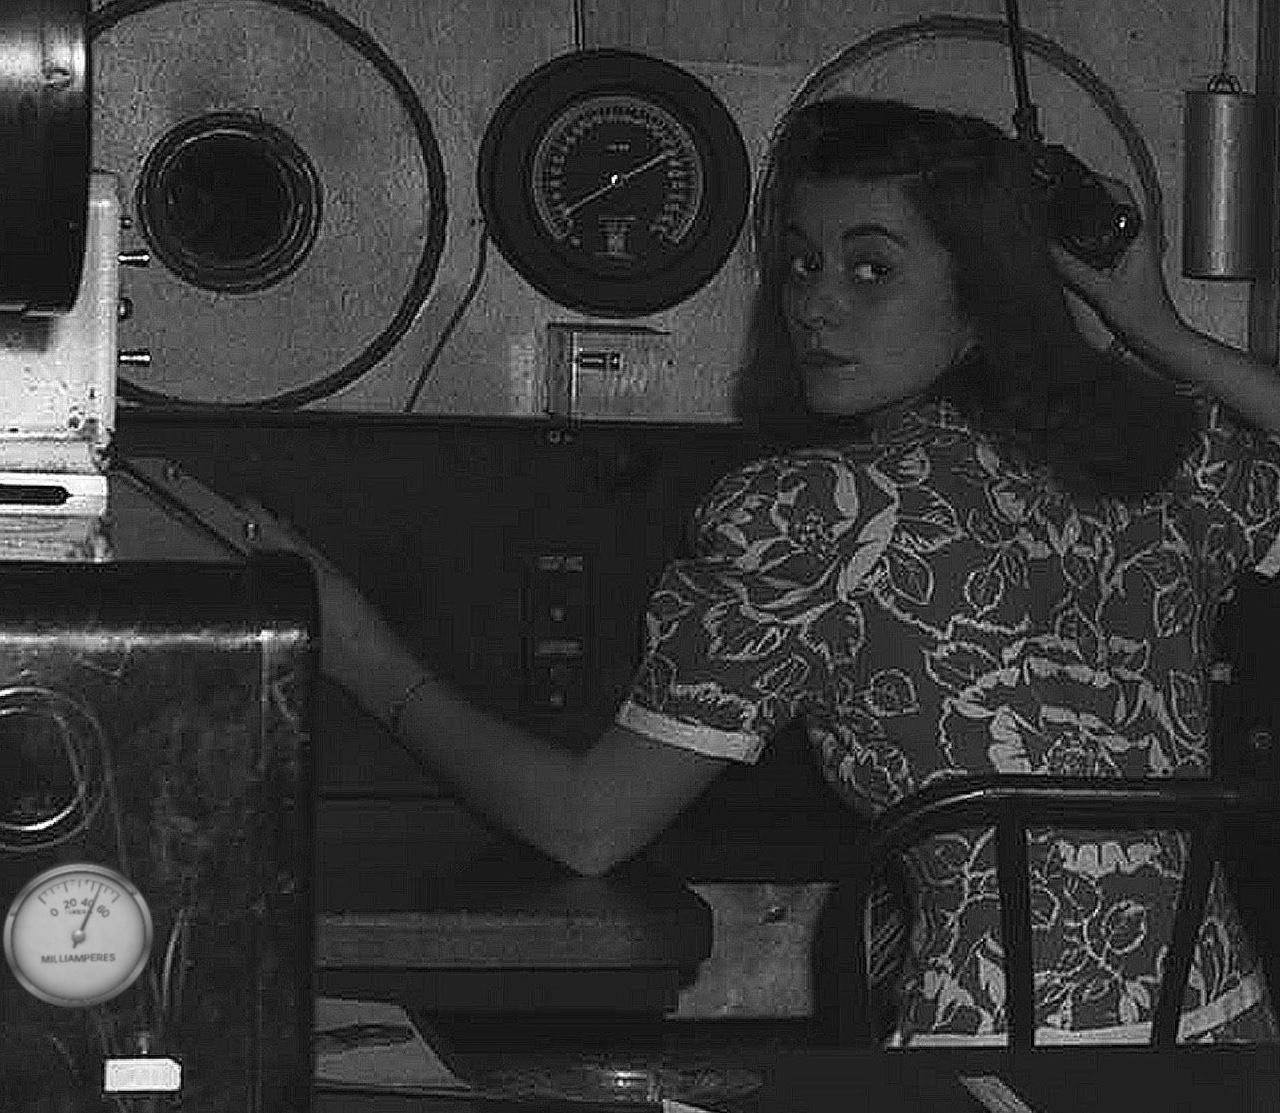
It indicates 45,mA
